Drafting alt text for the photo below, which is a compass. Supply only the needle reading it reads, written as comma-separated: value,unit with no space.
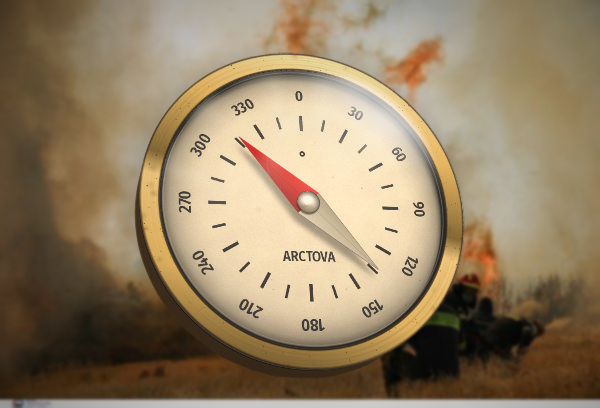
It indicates 315,°
